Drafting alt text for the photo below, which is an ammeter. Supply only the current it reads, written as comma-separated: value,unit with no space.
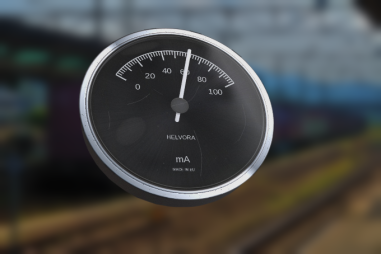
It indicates 60,mA
